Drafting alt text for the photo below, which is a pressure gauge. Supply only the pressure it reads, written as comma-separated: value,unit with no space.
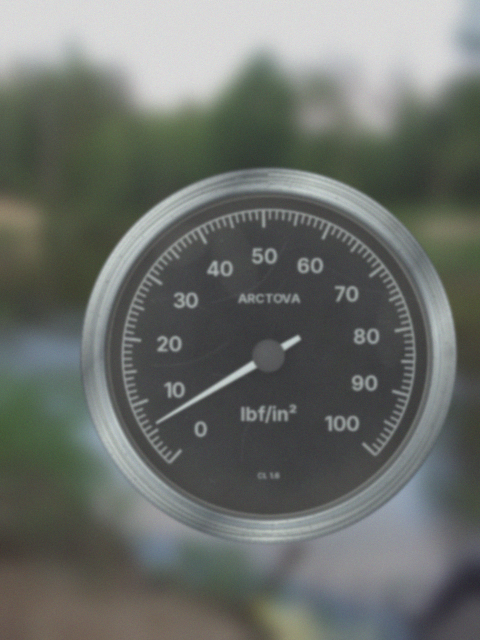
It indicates 6,psi
